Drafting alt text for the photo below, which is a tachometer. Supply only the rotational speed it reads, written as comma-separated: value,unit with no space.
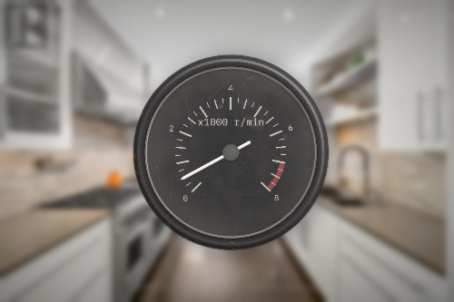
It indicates 500,rpm
